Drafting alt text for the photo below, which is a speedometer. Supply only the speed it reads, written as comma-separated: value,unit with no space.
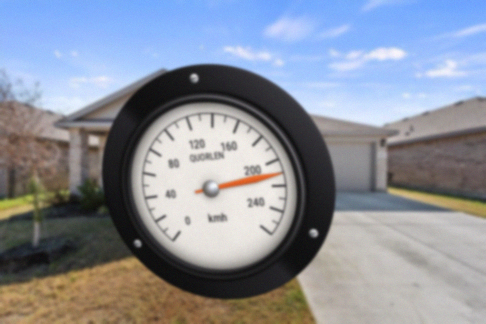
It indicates 210,km/h
